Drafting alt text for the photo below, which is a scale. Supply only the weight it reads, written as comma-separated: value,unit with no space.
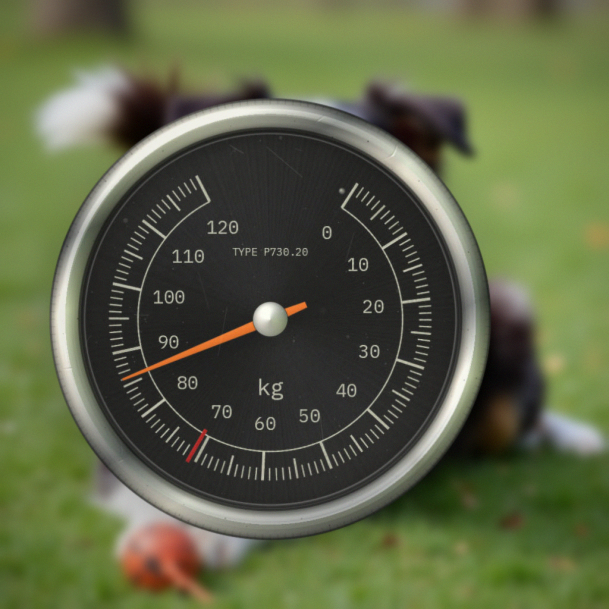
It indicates 86,kg
